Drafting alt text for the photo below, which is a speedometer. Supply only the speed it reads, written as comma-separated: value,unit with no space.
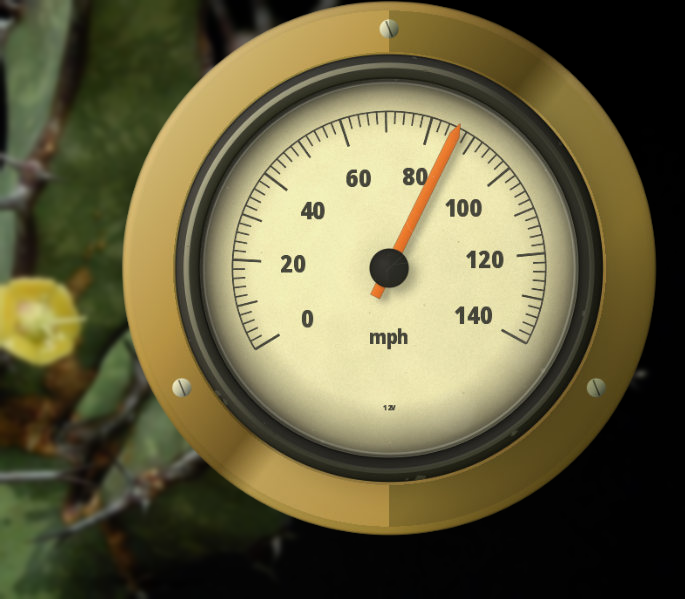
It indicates 86,mph
